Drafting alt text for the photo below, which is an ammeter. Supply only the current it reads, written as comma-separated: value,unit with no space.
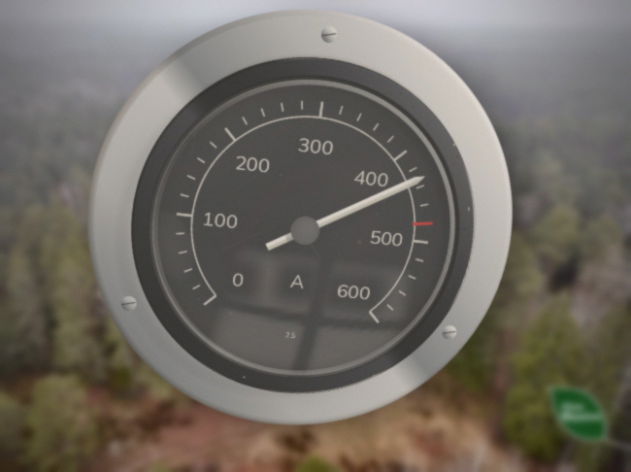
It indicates 430,A
